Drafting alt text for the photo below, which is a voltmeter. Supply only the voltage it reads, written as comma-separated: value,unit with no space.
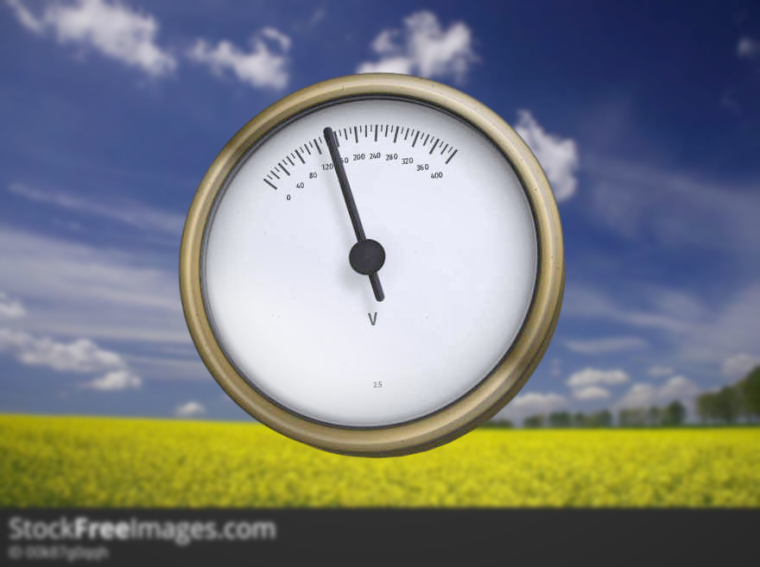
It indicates 150,V
